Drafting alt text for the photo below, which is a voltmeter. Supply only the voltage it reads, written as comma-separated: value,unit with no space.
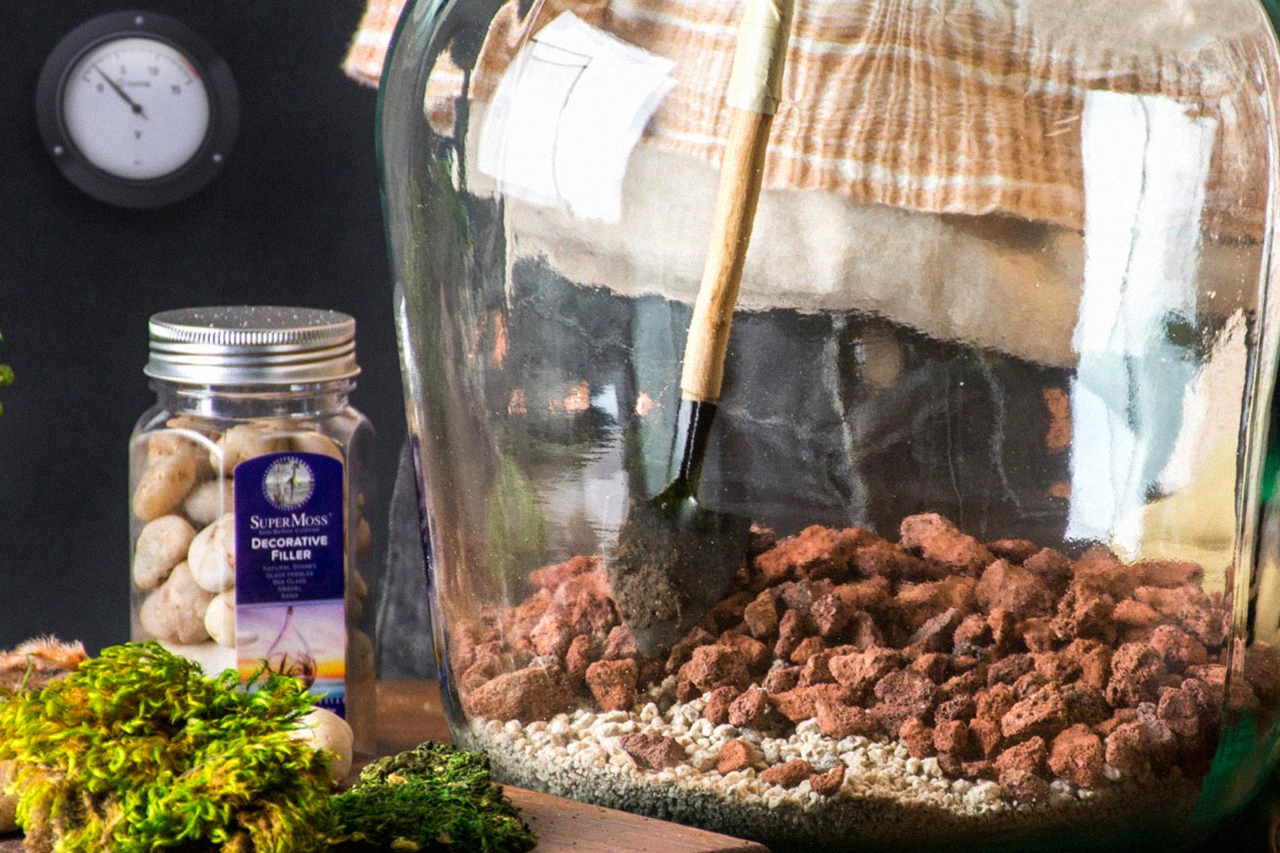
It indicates 2,V
